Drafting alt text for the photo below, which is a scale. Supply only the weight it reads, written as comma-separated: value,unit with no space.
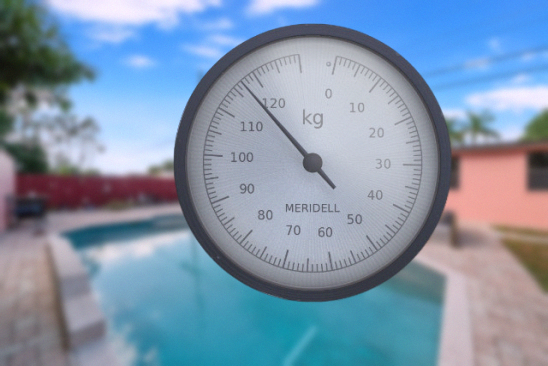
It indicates 117,kg
